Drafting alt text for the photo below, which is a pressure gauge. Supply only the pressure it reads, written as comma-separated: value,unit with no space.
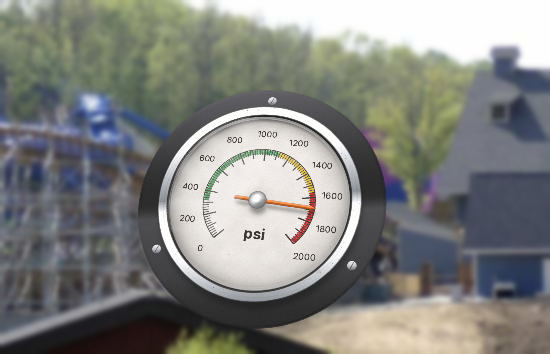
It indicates 1700,psi
